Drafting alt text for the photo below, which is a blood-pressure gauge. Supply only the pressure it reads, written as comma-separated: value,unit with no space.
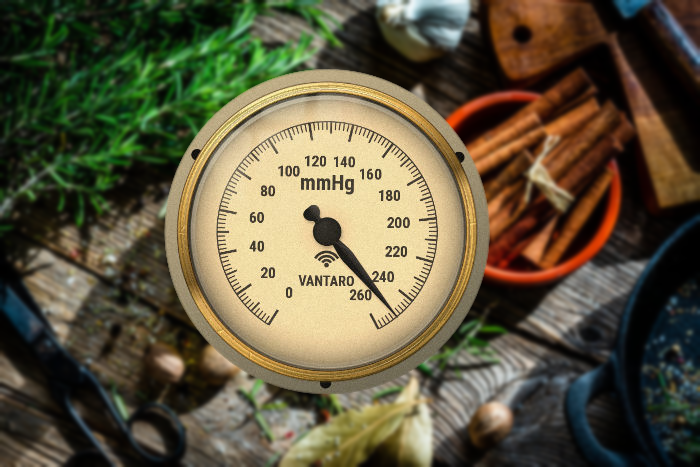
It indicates 250,mmHg
